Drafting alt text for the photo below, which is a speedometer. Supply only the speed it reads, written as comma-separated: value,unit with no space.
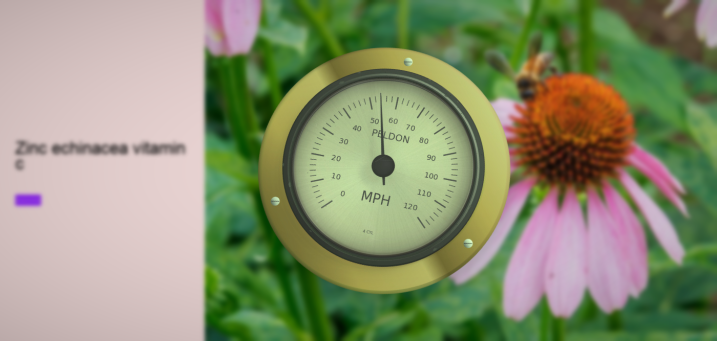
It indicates 54,mph
